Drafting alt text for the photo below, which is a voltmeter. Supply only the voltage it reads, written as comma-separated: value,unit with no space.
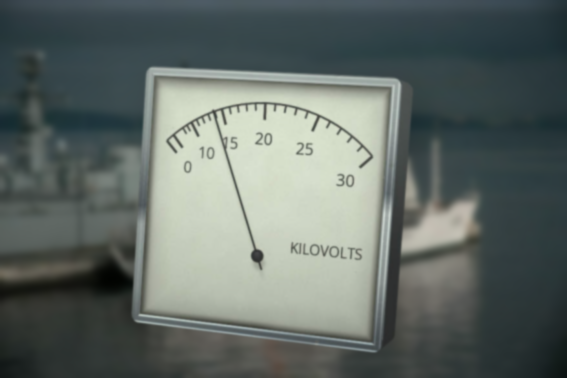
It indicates 14,kV
